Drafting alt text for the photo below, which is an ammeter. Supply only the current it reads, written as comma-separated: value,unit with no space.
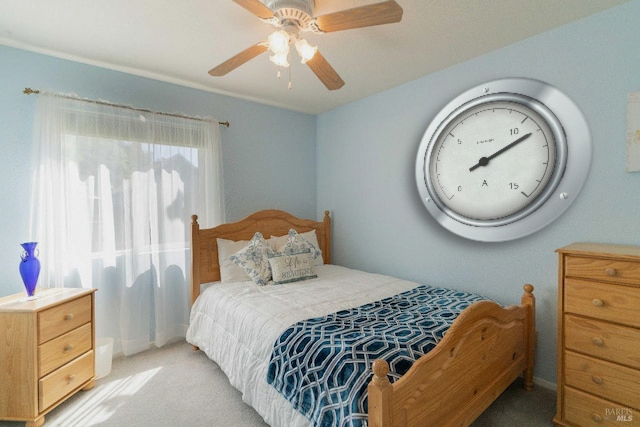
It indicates 11,A
